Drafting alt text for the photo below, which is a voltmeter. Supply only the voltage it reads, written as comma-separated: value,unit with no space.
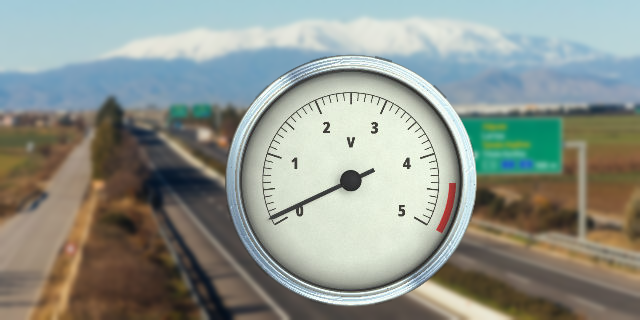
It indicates 0.1,V
